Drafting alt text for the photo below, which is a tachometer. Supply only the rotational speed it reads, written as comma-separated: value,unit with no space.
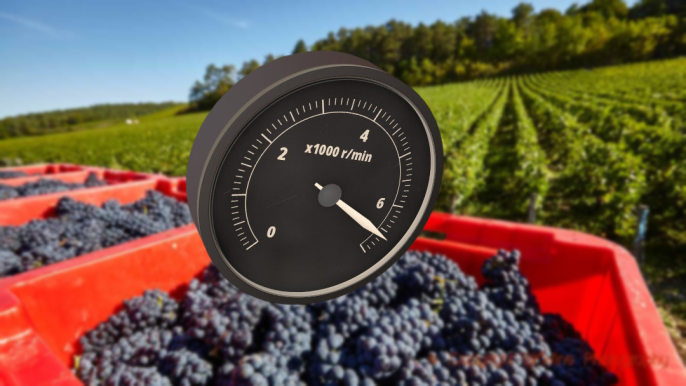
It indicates 6600,rpm
